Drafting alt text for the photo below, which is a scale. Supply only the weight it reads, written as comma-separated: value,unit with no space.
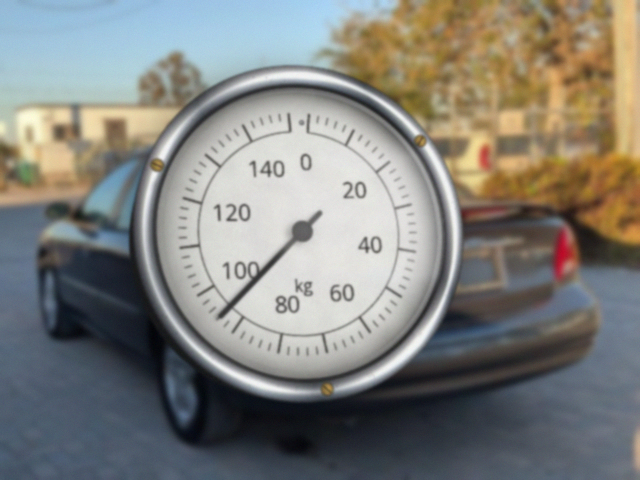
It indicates 94,kg
